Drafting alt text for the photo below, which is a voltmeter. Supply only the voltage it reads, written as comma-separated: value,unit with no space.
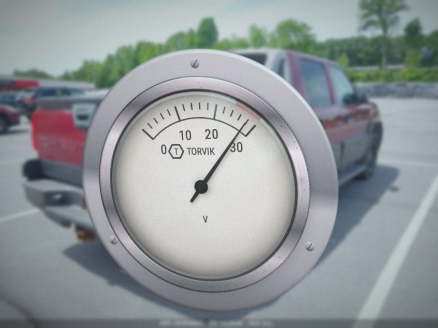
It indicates 28,V
